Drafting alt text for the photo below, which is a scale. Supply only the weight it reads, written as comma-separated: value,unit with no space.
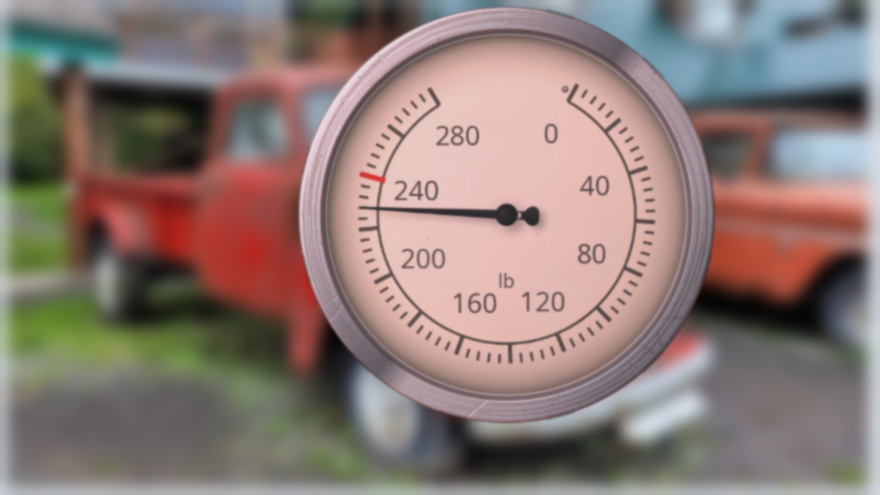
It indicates 228,lb
